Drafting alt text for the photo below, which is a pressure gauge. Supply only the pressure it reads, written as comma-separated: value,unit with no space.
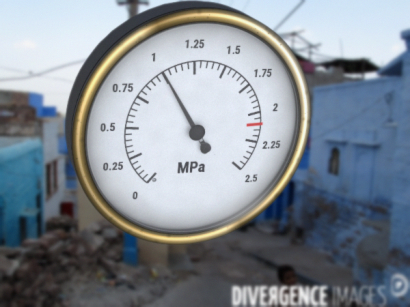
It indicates 1,MPa
